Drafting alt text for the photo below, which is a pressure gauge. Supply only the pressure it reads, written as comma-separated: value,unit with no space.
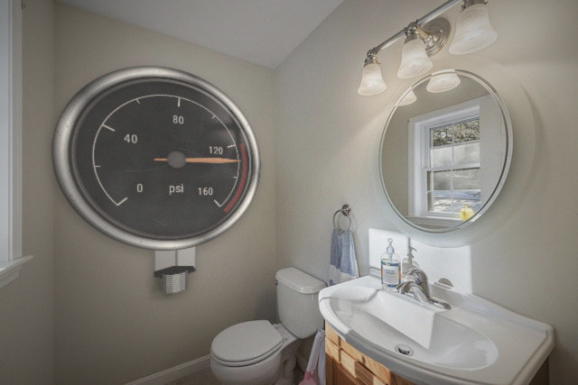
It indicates 130,psi
